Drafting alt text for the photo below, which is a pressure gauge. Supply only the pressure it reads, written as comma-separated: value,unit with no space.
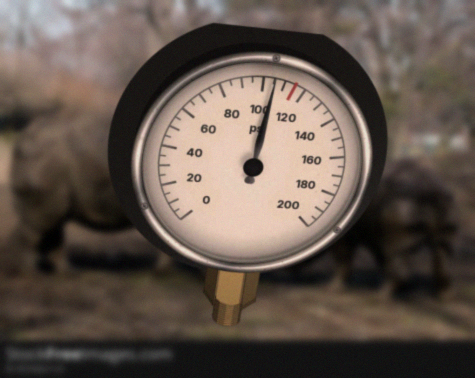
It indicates 105,psi
